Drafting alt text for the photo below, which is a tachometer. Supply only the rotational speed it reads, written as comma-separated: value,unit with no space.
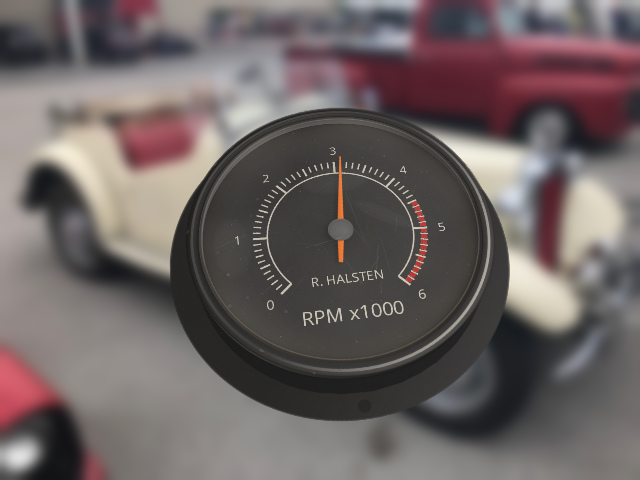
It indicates 3100,rpm
